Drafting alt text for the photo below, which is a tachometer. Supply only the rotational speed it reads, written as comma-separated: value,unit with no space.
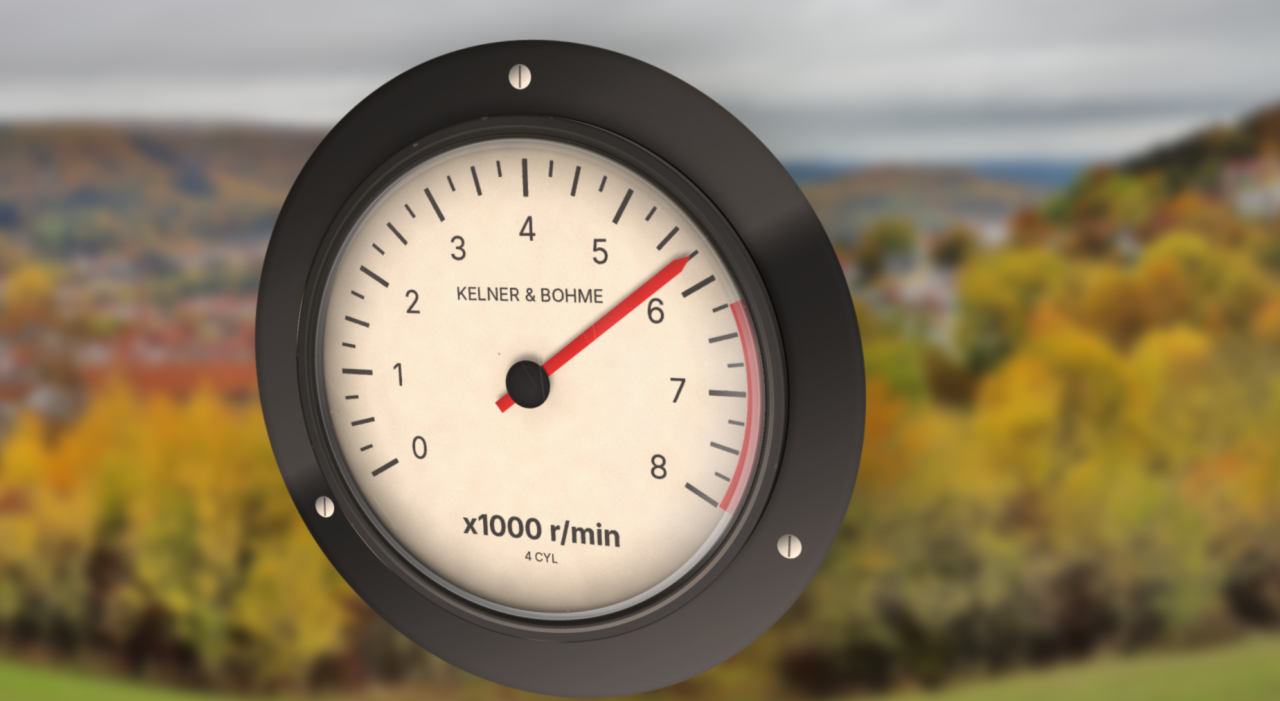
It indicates 5750,rpm
